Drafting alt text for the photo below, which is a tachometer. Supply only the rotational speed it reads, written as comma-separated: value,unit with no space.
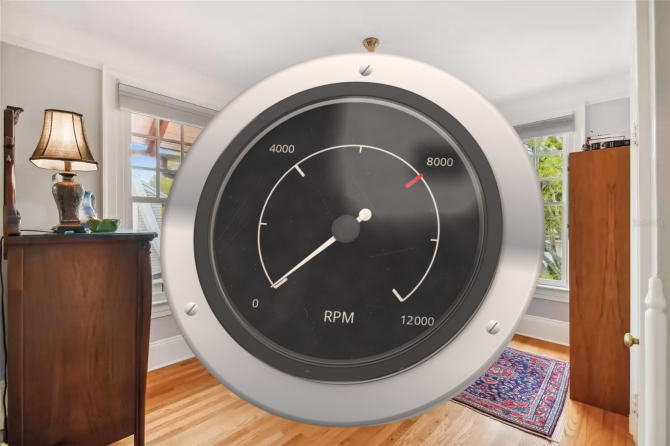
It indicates 0,rpm
